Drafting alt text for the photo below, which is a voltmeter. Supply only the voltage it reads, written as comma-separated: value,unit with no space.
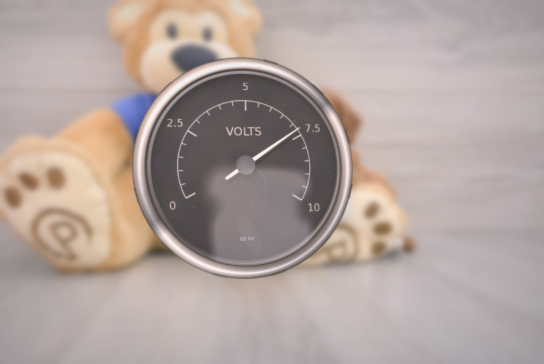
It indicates 7.25,V
